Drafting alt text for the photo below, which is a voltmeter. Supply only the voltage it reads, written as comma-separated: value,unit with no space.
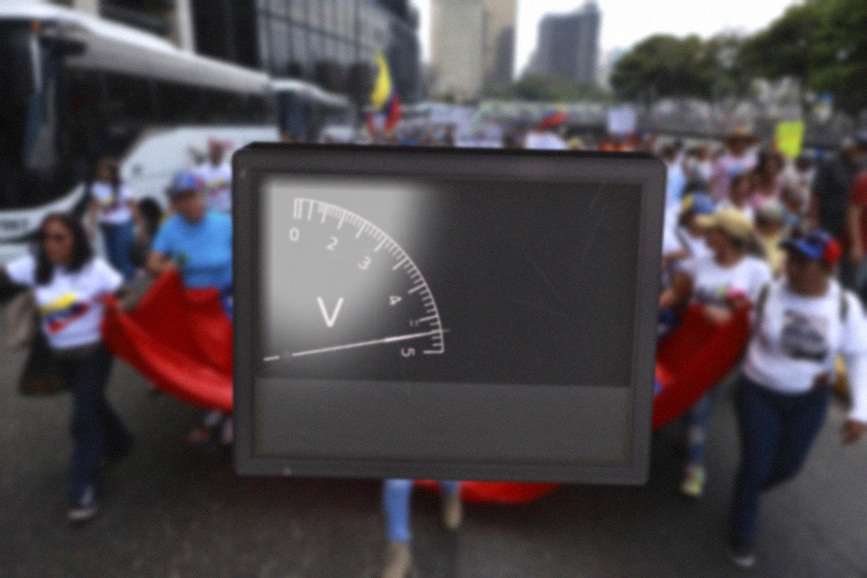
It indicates 4.7,V
